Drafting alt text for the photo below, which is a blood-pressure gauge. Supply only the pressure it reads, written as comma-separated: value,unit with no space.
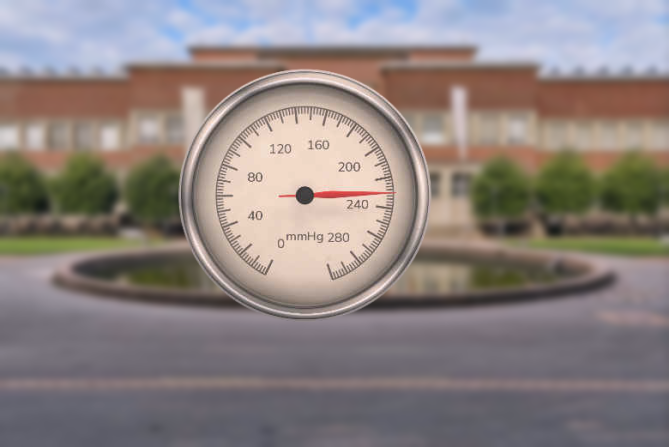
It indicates 230,mmHg
